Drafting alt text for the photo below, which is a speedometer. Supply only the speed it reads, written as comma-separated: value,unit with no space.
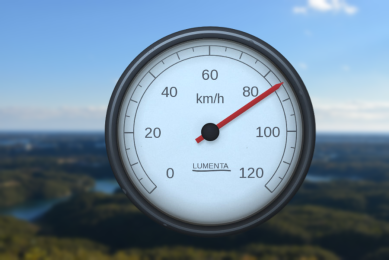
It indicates 85,km/h
